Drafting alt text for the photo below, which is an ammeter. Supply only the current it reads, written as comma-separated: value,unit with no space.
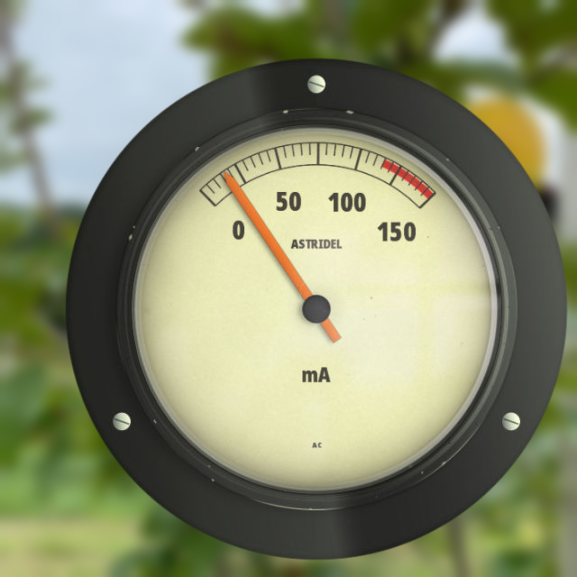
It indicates 17.5,mA
